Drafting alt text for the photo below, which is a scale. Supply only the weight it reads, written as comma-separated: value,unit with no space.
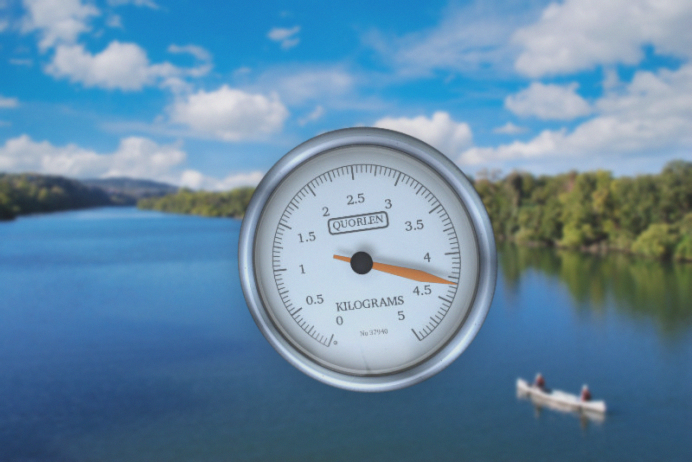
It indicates 4.3,kg
